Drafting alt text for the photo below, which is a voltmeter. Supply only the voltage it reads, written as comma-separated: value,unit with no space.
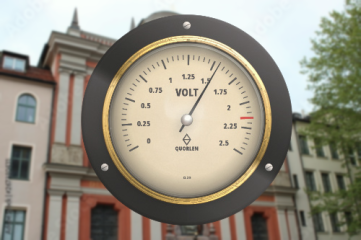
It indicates 1.55,V
